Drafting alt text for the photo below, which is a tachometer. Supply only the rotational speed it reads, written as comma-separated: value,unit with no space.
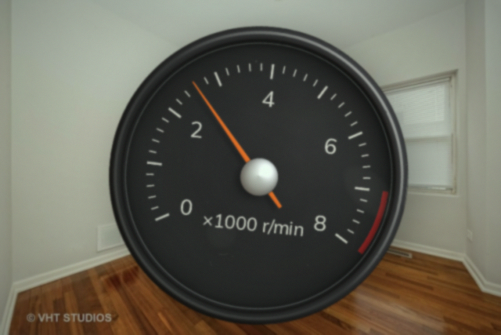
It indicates 2600,rpm
